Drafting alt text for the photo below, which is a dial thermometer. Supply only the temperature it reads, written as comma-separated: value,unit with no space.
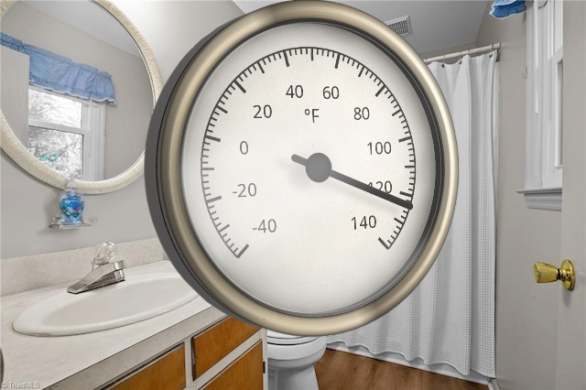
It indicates 124,°F
